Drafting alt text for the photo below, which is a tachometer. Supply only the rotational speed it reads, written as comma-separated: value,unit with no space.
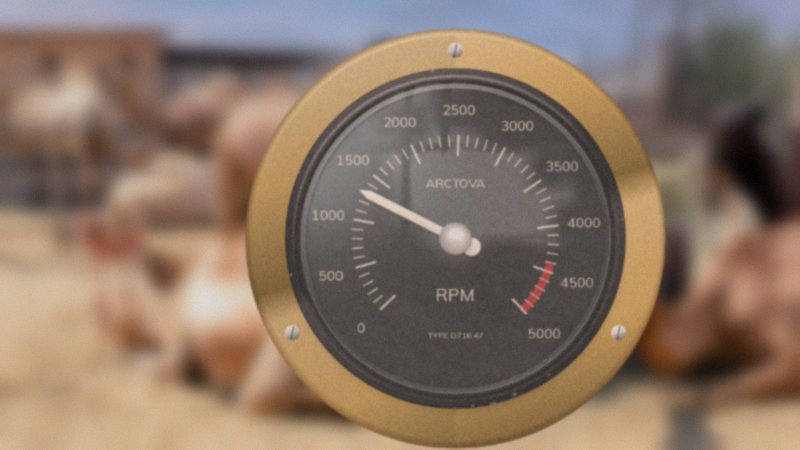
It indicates 1300,rpm
